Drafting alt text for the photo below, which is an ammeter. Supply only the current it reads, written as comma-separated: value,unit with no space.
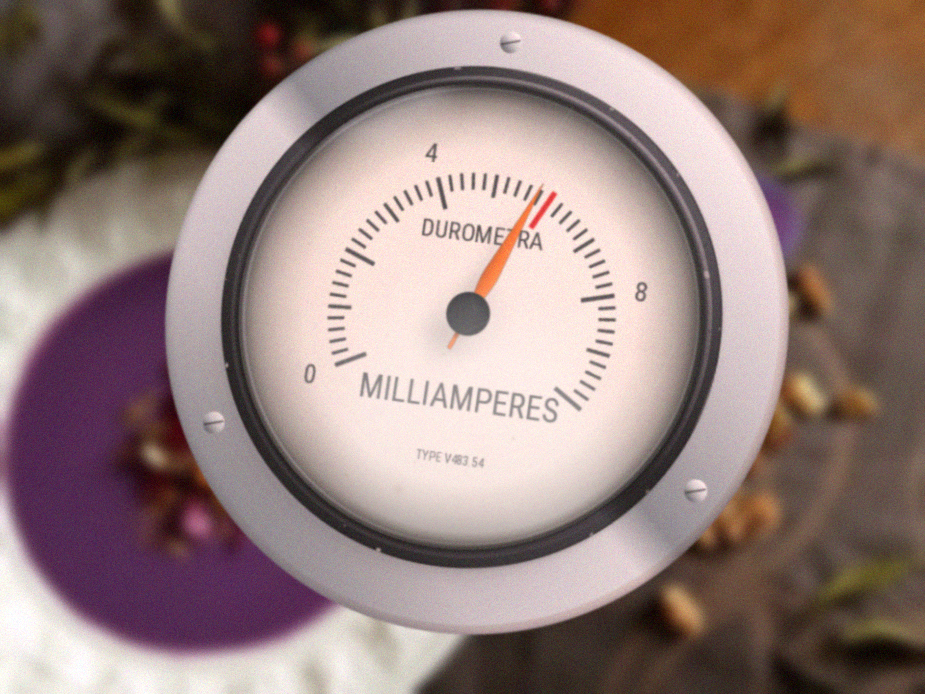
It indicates 5.8,mA
